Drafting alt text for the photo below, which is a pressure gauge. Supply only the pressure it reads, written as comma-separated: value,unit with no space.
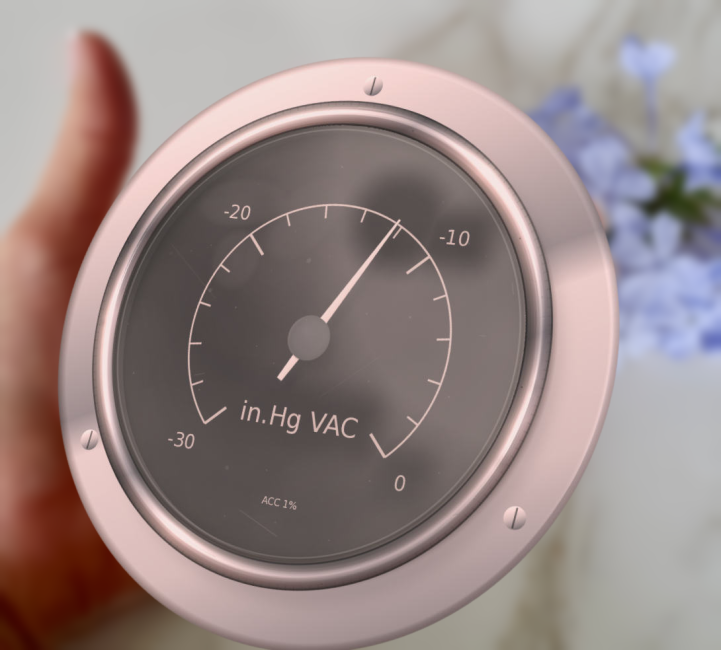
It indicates -12,inHg
